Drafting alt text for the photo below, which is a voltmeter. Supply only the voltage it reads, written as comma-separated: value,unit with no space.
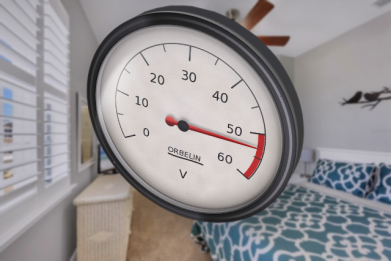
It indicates 52.5,V
